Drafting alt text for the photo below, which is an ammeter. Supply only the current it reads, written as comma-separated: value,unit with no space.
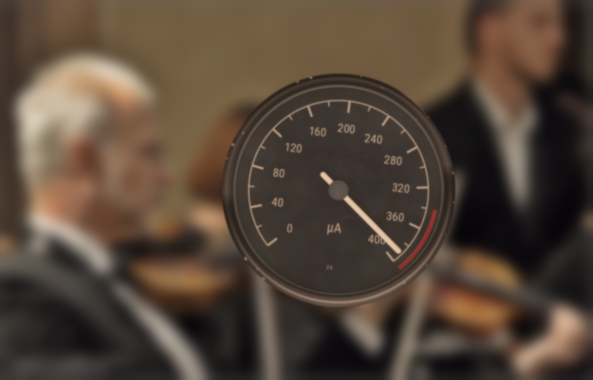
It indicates 390,µA
